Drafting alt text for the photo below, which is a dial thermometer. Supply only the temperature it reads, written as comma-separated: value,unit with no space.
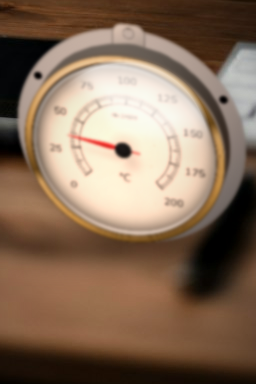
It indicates 37.5,°C
